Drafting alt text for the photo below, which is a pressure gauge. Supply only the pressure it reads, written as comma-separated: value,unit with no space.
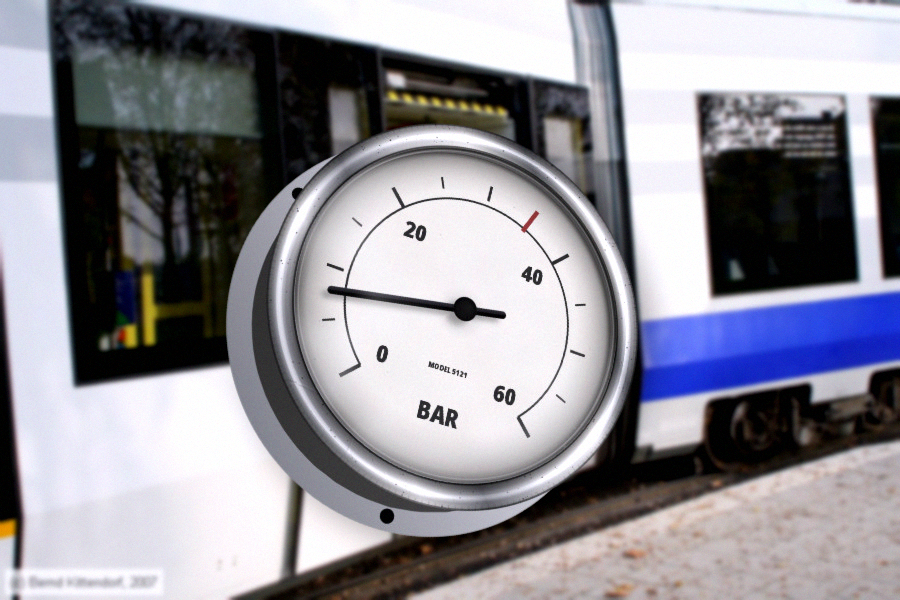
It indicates 7.5,bar
